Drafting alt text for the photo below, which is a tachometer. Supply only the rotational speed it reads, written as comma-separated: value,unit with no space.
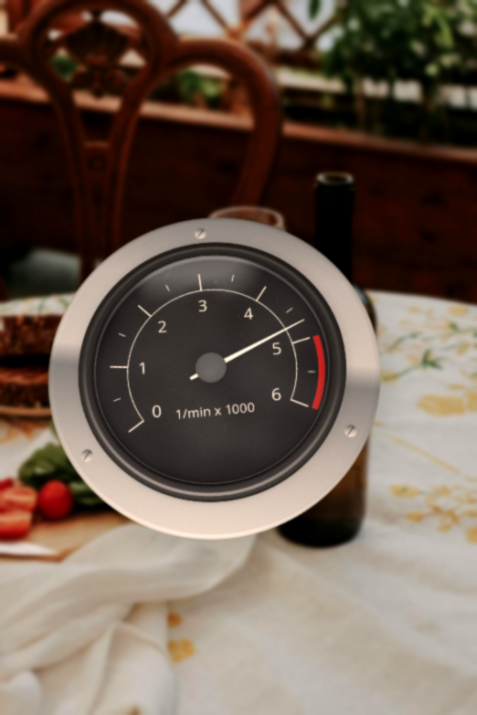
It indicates 4750,rpm
